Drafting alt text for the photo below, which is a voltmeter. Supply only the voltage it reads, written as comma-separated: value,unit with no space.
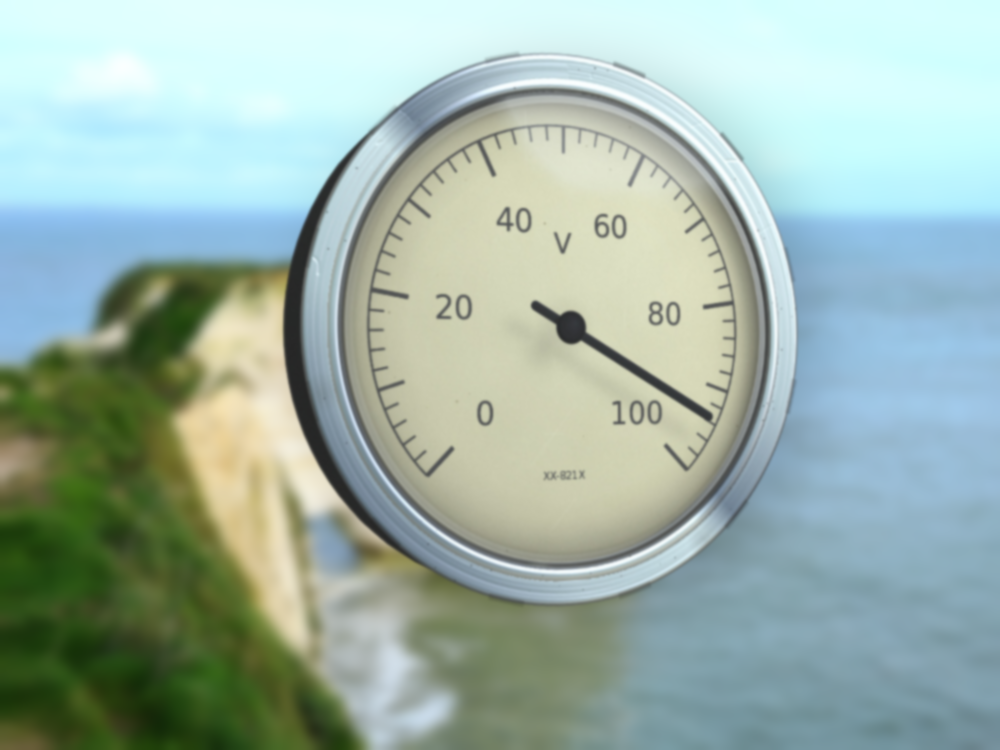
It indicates 94,V
